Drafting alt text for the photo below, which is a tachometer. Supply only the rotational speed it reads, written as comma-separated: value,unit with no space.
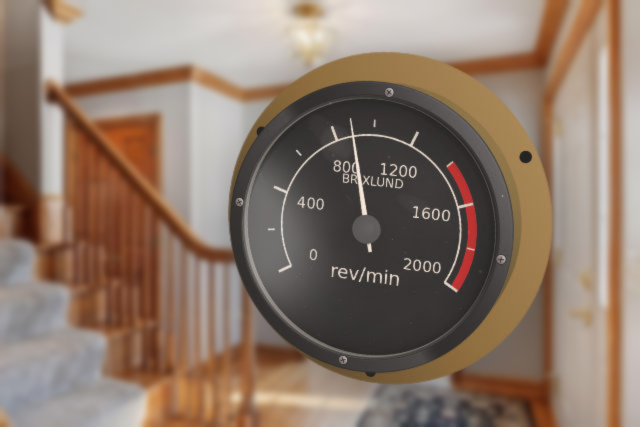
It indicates 900,rpm
